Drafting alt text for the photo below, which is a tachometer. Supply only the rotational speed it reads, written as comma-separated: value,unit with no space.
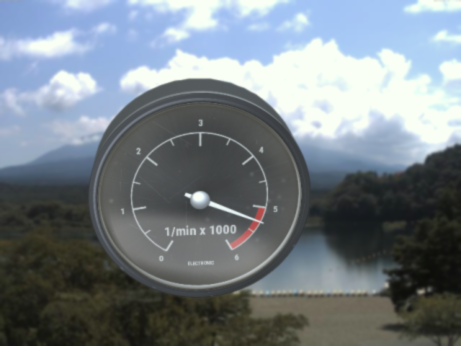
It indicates 5250,rpm
